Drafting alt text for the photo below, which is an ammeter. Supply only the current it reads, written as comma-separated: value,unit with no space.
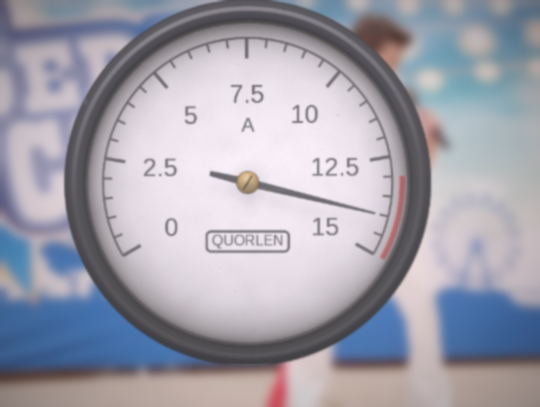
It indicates 14,A
